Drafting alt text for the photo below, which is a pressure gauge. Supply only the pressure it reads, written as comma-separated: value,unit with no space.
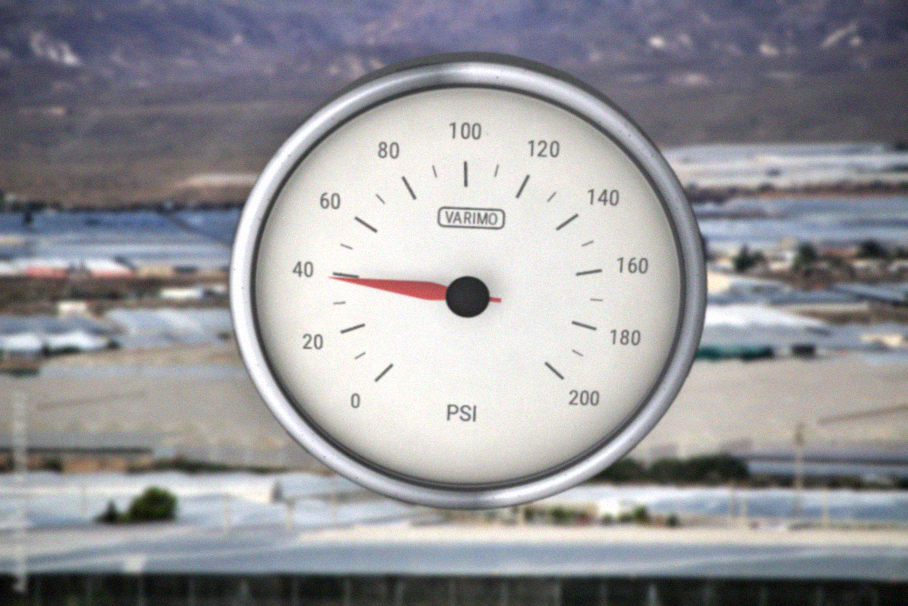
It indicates 40,psi
